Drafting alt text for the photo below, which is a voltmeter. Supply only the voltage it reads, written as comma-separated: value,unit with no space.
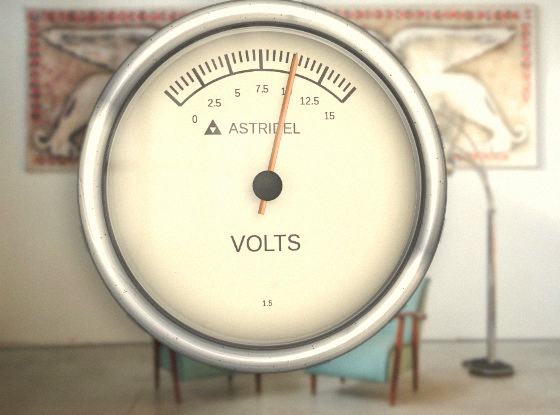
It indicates 10,V
